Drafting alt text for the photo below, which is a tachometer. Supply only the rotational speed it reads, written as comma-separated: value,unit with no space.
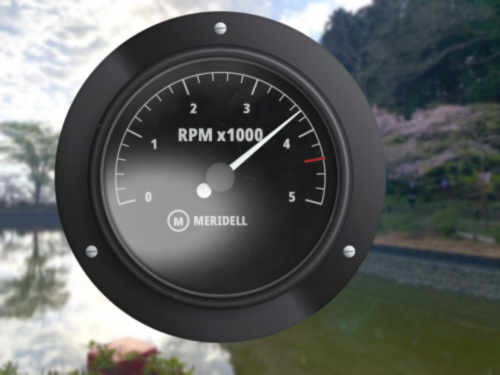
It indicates 3700,rpm
